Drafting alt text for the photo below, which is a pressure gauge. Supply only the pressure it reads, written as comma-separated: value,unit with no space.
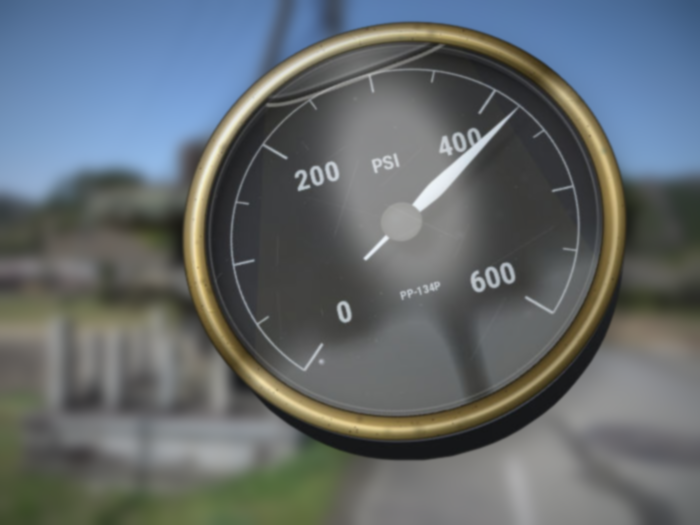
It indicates 425,psi
